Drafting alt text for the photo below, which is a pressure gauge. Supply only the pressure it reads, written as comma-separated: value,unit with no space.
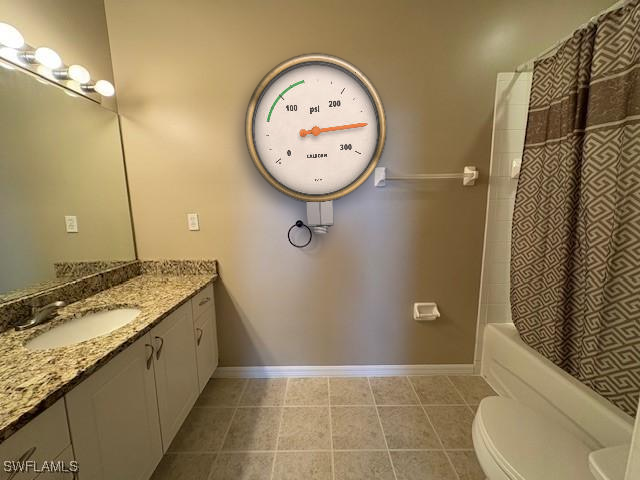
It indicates 260,psi
